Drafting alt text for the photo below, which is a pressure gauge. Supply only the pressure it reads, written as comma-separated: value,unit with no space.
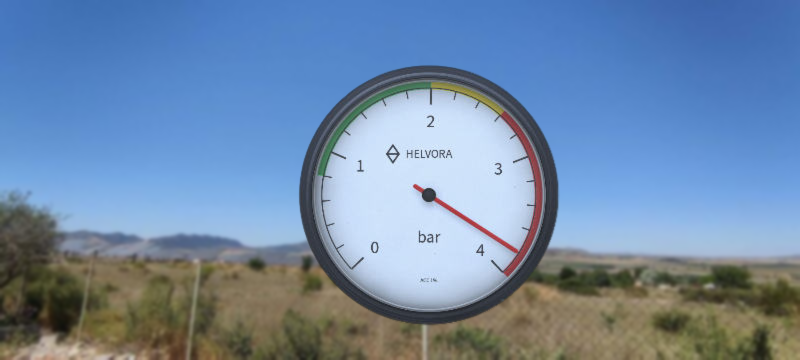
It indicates 3.8,bar
